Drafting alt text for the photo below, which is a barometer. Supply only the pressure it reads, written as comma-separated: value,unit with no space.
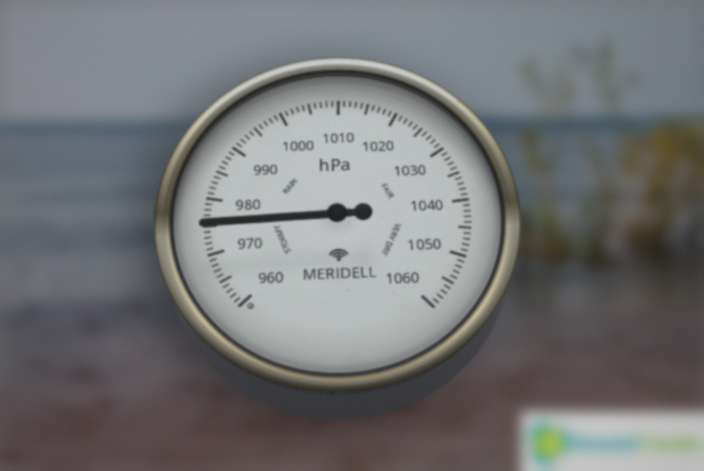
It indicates 975,hPa
